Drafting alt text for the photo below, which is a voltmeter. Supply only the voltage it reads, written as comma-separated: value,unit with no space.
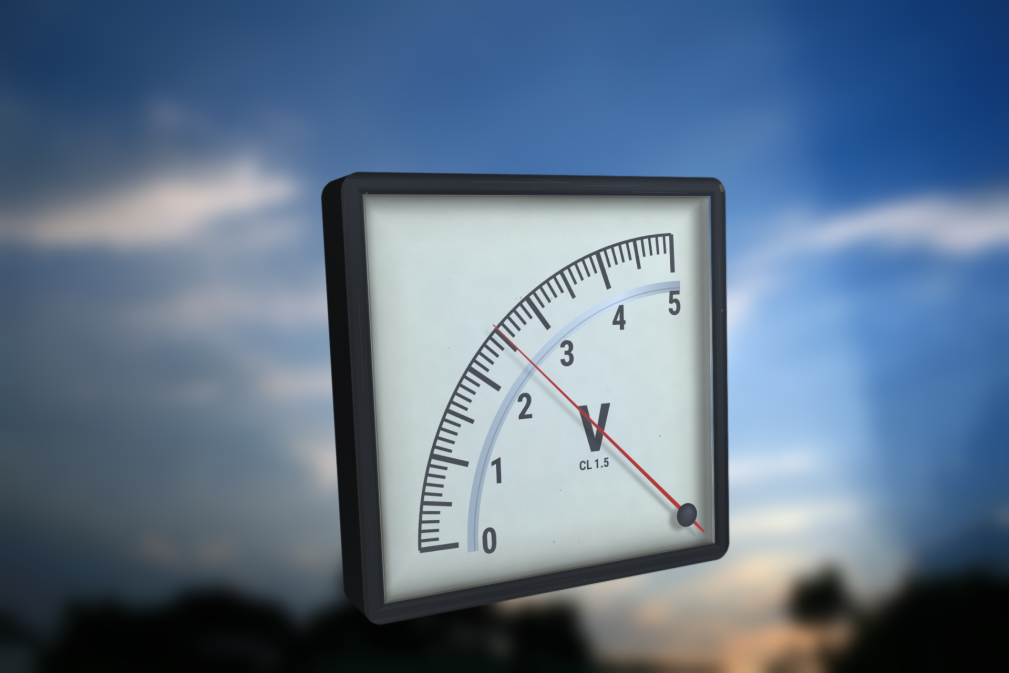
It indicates 2.5,V
